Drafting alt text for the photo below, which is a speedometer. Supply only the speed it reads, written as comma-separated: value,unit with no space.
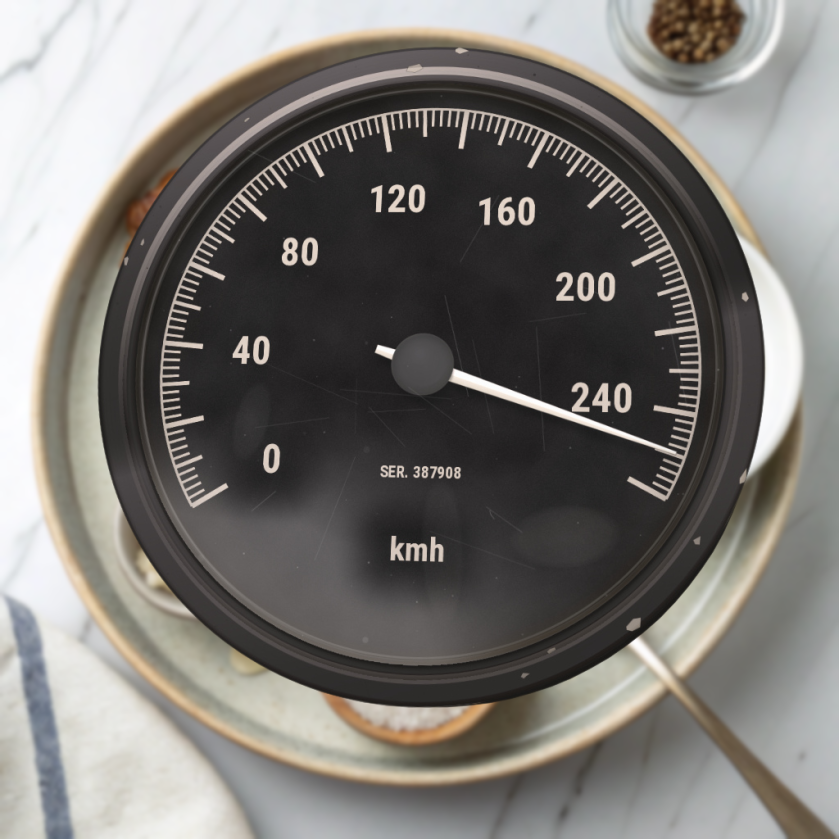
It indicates 250,km/h
